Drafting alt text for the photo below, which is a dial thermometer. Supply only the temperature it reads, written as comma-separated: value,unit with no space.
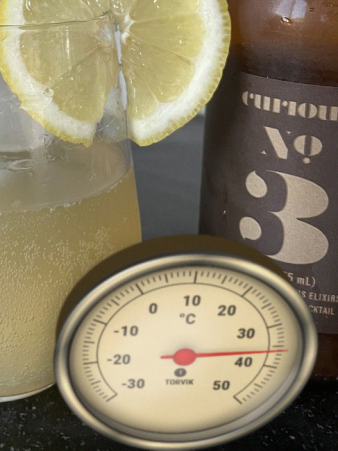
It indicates 35,°C
